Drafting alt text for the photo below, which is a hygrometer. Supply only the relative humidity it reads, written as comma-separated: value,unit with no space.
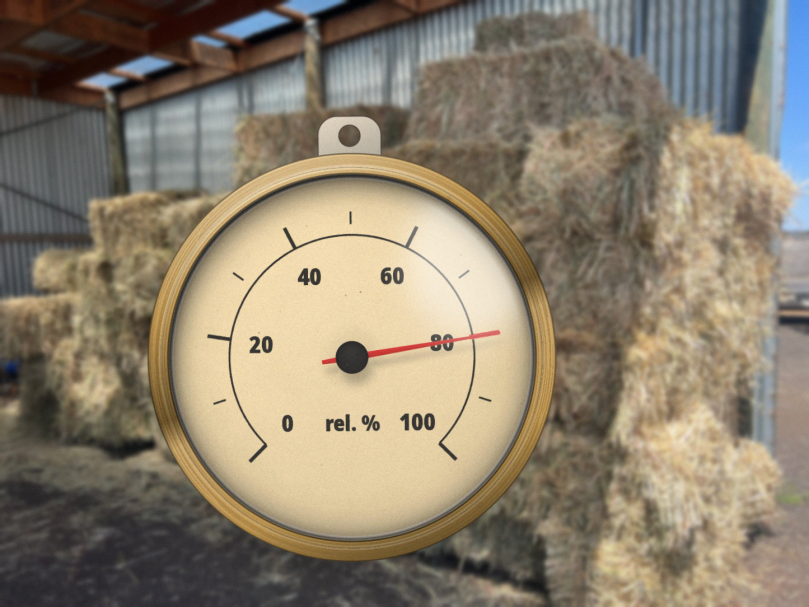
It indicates 80,%
